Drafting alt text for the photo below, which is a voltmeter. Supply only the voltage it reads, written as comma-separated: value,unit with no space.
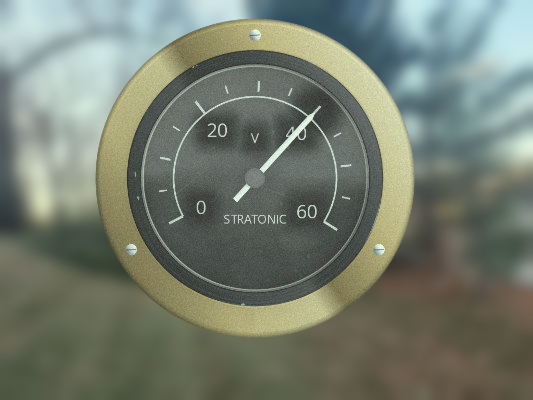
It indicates 40,V
